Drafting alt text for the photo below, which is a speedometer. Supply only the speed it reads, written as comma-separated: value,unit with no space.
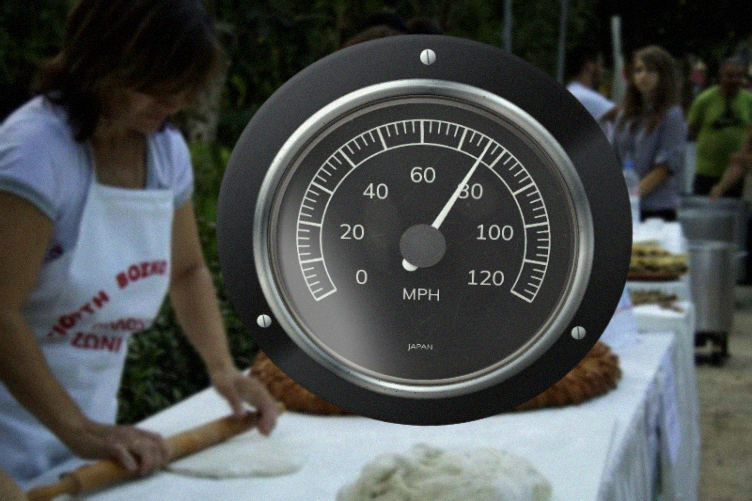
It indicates 76,mph
